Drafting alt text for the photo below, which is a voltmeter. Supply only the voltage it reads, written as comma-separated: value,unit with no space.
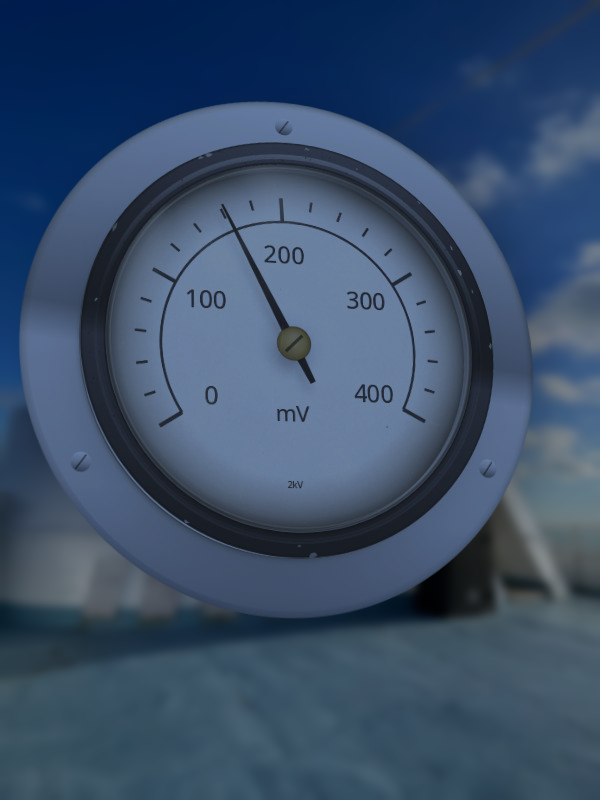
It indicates 160,mV
